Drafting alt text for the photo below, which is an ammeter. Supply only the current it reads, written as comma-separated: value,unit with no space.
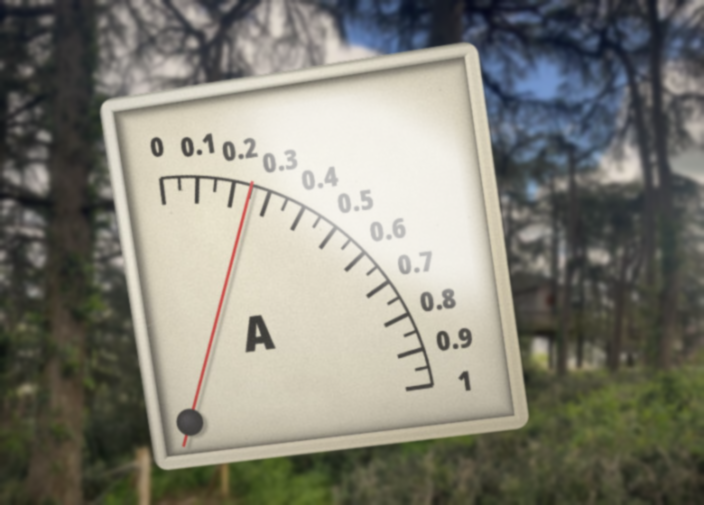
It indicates 0.25,A
